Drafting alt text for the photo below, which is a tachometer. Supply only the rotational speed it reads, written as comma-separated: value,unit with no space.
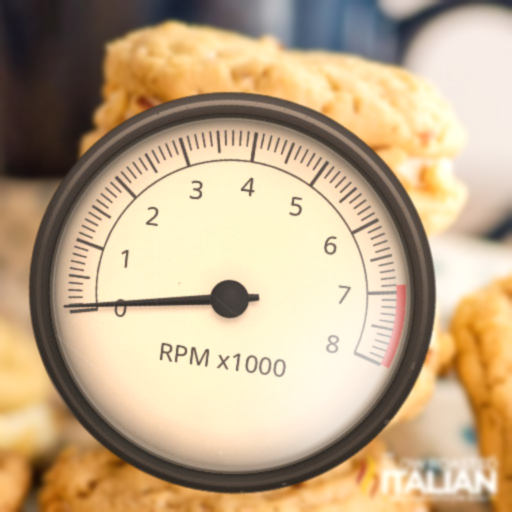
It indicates 100,rpm
